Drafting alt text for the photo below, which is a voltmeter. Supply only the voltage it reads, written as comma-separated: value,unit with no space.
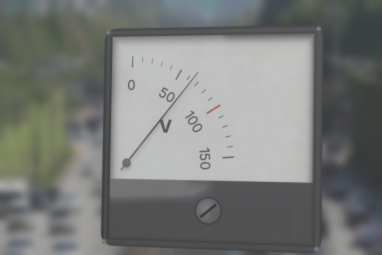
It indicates 65,V
